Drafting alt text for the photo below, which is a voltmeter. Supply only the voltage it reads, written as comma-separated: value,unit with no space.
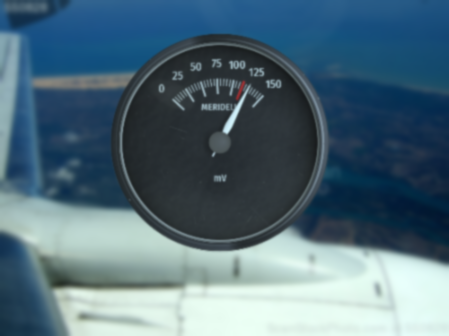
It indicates 125,mV
